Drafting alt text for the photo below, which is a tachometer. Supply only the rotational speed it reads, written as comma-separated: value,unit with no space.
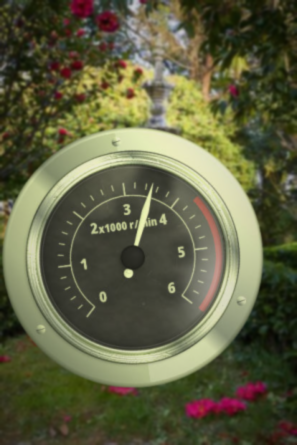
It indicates 3500,rpm
